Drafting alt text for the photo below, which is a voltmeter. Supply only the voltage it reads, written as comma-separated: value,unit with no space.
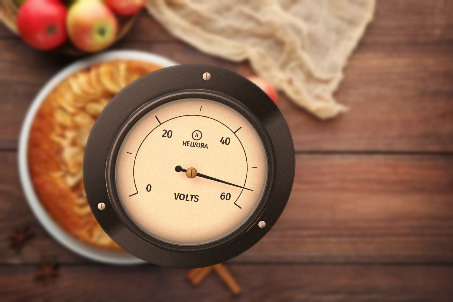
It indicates 55,V
